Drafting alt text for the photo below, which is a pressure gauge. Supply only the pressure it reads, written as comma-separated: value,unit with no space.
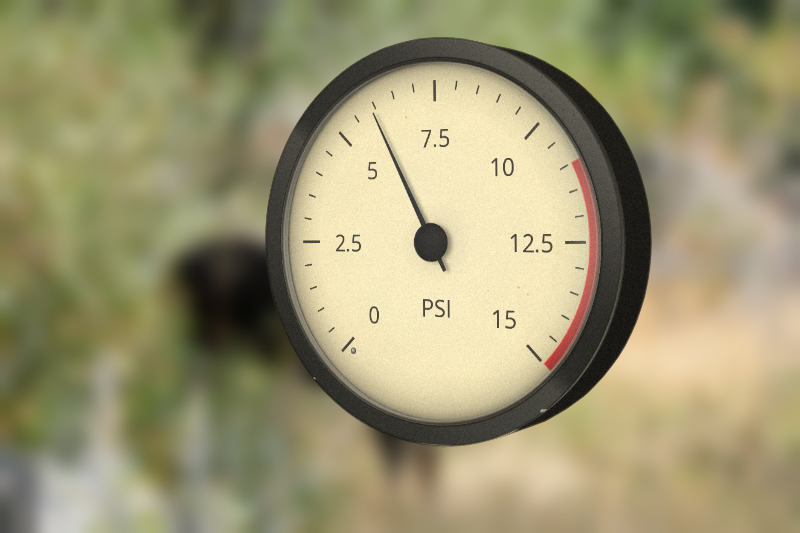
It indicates 6,psi
